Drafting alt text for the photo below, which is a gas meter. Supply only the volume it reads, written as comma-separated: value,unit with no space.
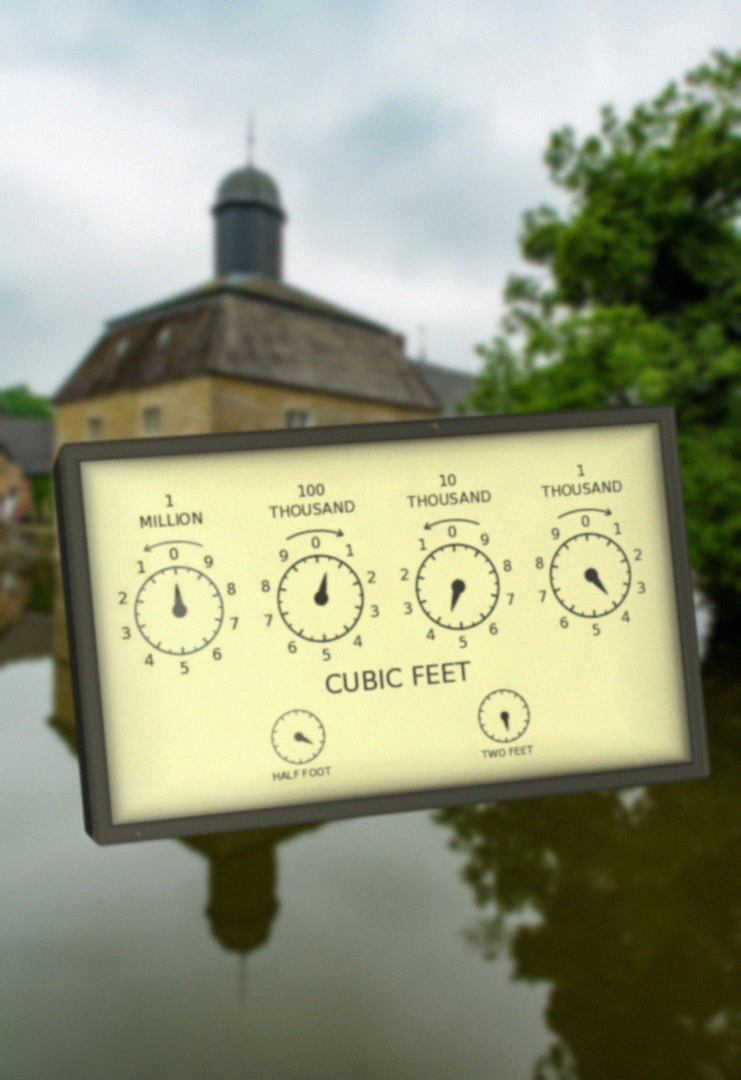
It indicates 4400,ft³
